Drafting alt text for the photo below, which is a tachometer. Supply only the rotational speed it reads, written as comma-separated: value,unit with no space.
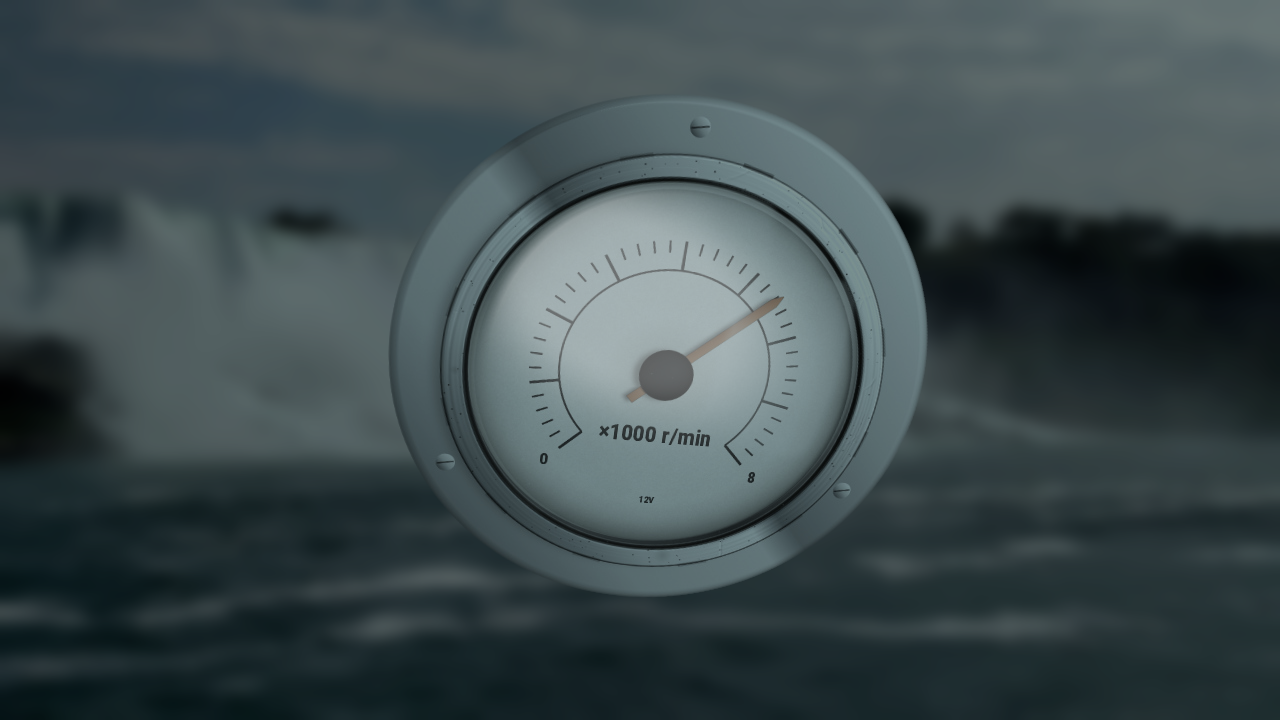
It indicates 5400,rpm
